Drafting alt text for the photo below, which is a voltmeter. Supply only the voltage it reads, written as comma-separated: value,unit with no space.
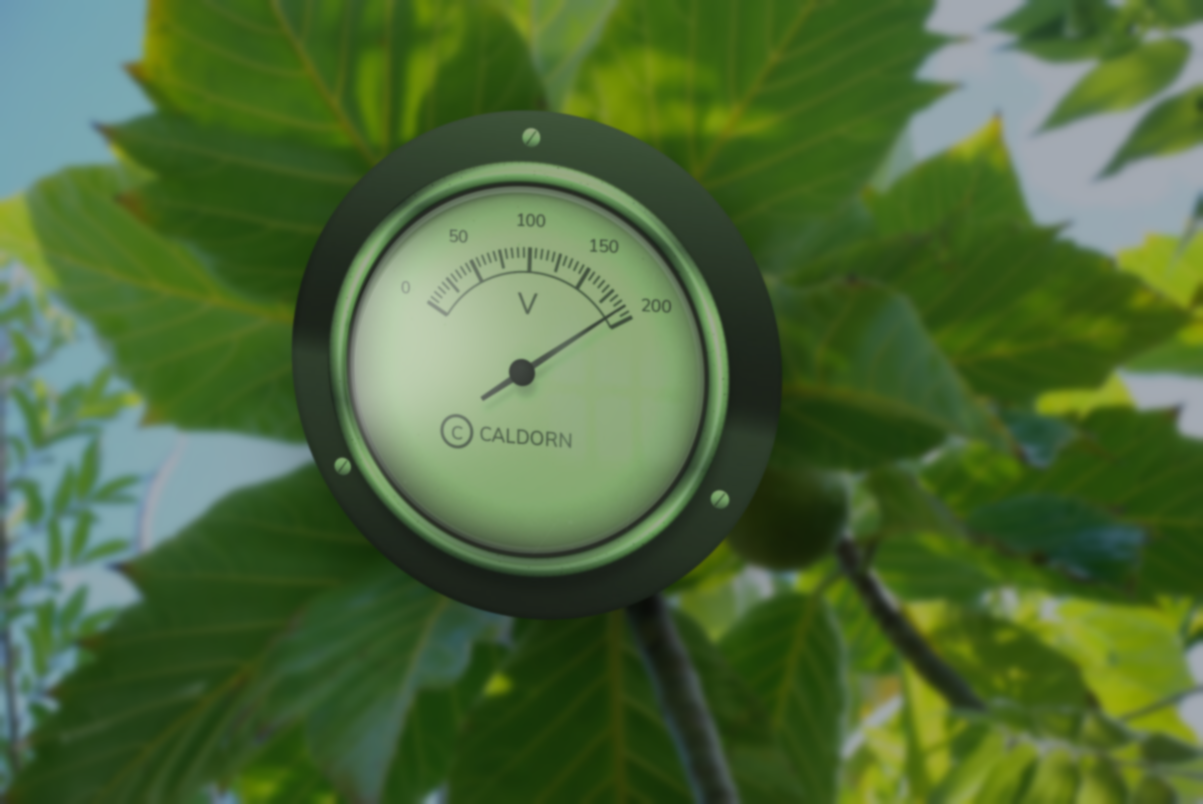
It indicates 190,V
